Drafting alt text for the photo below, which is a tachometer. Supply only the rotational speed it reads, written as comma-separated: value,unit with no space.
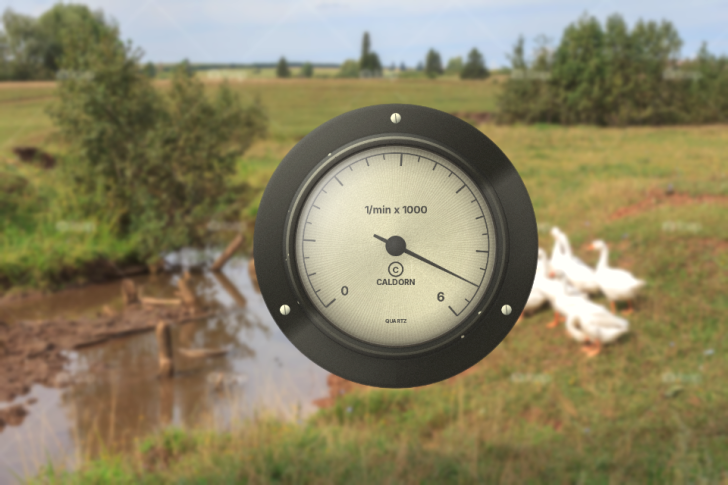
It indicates 5500,rpm
